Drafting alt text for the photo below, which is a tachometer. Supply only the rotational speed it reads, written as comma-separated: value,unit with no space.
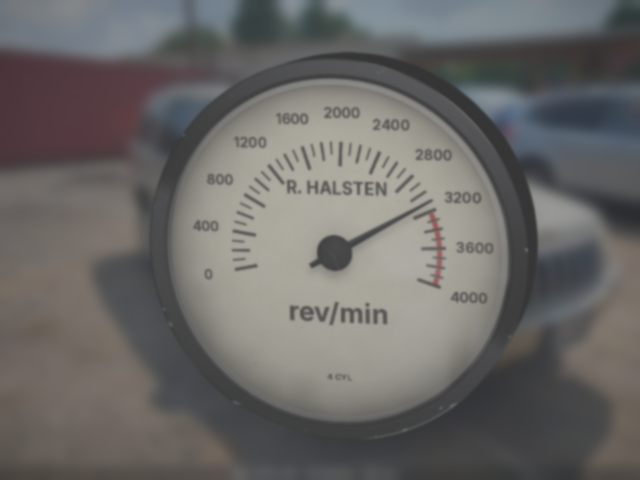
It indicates 3100,rpm
